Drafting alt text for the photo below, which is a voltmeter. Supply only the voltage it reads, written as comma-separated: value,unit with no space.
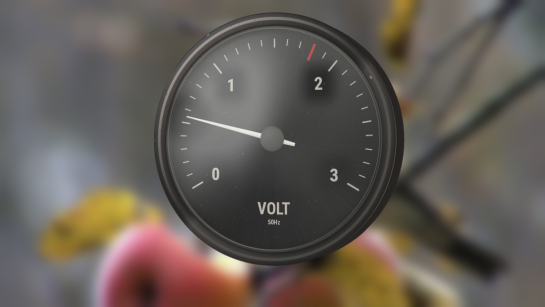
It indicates 0.55,V
